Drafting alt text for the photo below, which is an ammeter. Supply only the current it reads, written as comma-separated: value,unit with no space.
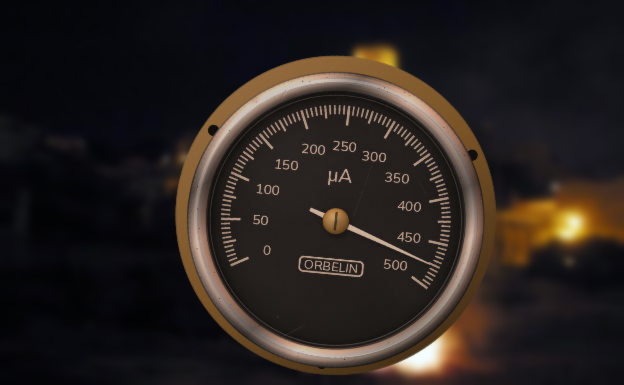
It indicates 475,µA
